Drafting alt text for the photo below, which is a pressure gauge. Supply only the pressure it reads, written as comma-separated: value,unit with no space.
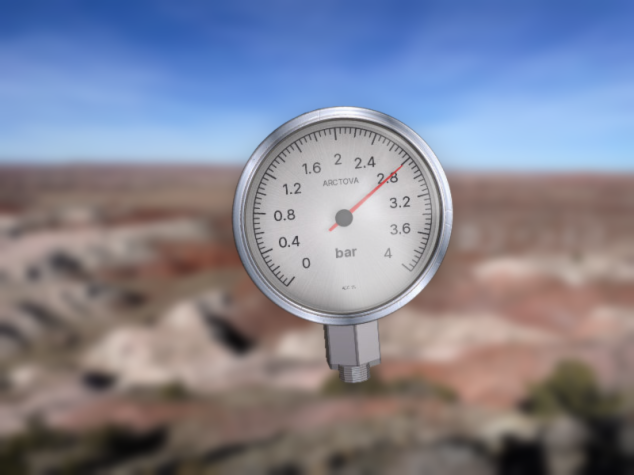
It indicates 2.8,bar
